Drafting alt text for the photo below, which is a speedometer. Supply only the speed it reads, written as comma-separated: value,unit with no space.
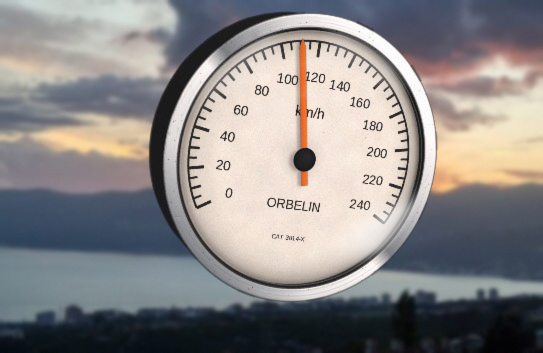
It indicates 110,km/h
